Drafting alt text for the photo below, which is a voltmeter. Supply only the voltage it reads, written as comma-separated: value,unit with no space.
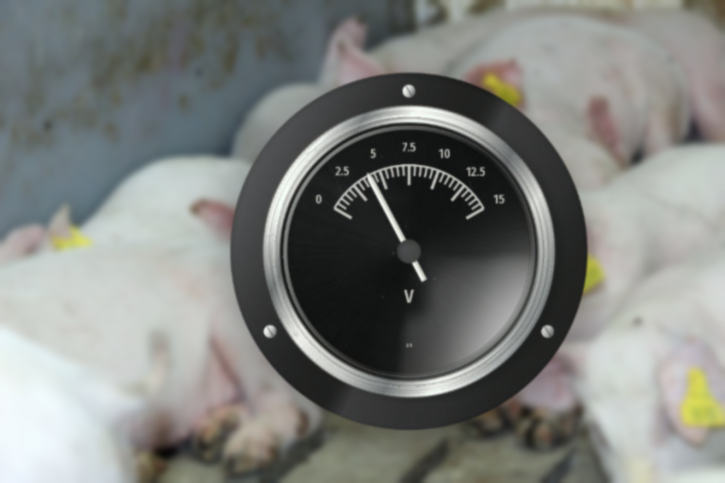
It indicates 4,V
